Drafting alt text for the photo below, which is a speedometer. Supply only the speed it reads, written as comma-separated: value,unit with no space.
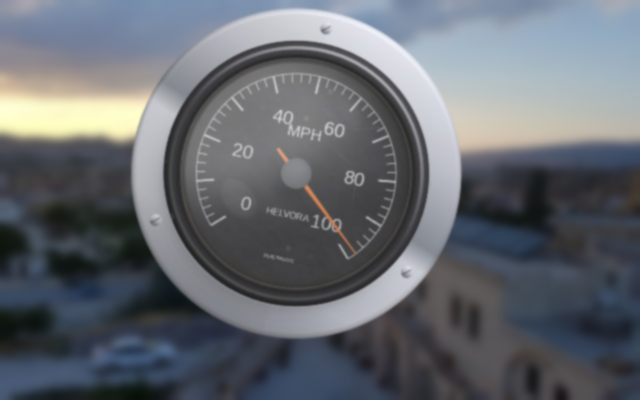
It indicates 98,mph
